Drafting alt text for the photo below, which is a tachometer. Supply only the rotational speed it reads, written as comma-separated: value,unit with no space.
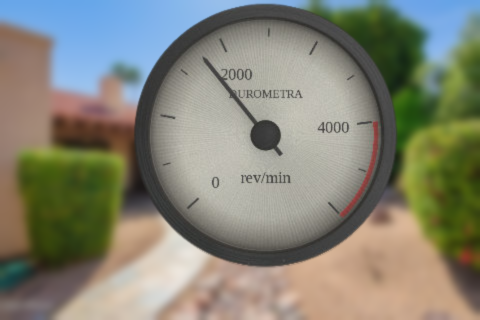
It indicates 1750,rpm
